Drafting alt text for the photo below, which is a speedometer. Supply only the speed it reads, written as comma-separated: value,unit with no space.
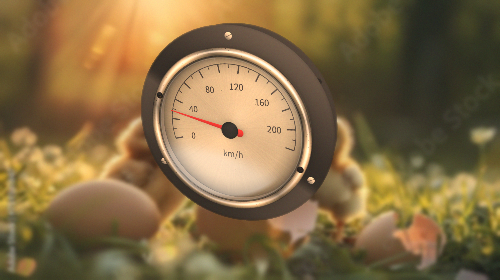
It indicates 30,km/h
